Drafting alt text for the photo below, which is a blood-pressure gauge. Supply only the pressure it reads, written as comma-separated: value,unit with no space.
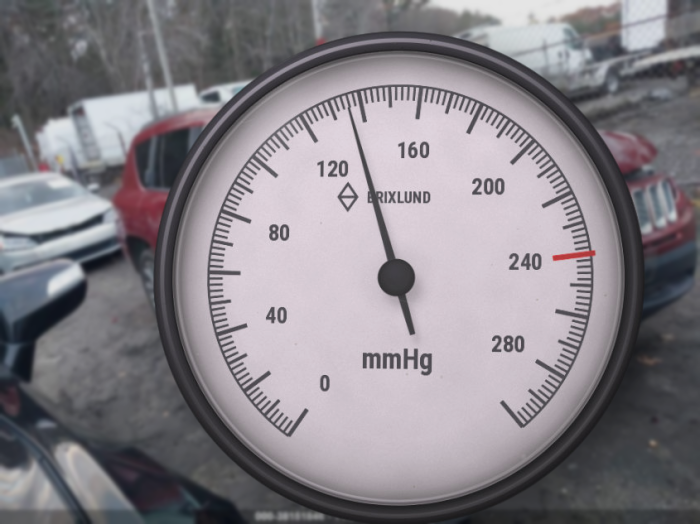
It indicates 136,mmHg
